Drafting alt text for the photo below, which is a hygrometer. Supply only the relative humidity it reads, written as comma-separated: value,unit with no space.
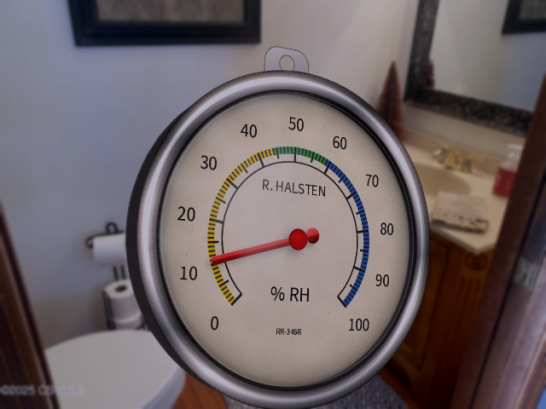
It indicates 11,%
